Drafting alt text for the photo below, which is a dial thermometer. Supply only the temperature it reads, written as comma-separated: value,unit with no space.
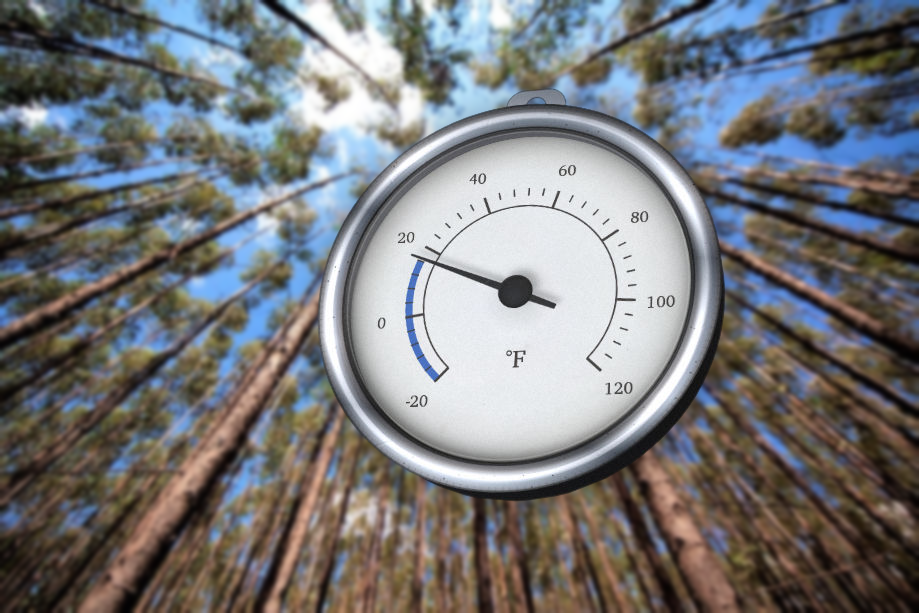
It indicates 16,°F
